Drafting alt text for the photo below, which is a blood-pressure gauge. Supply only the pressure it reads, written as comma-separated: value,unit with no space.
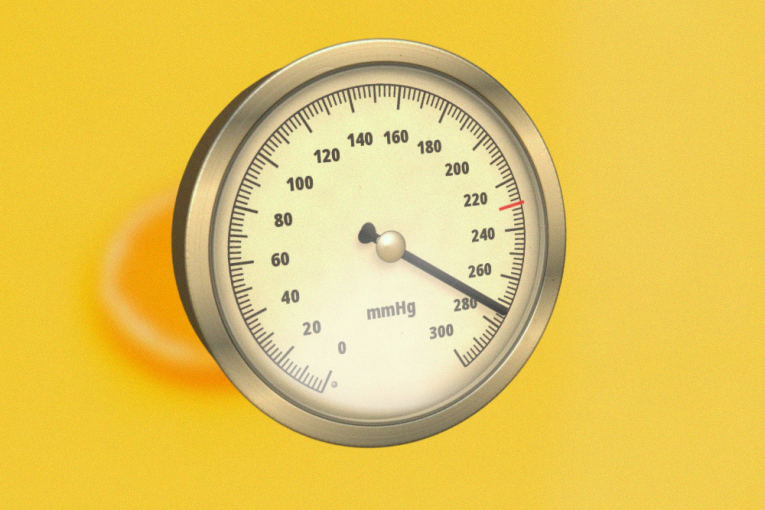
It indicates 274,mmHg
